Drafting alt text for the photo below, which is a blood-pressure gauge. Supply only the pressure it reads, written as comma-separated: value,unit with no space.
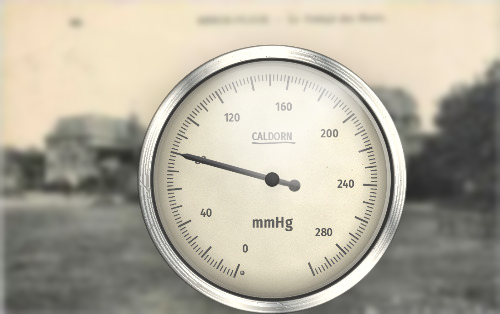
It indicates 80,mmHg
